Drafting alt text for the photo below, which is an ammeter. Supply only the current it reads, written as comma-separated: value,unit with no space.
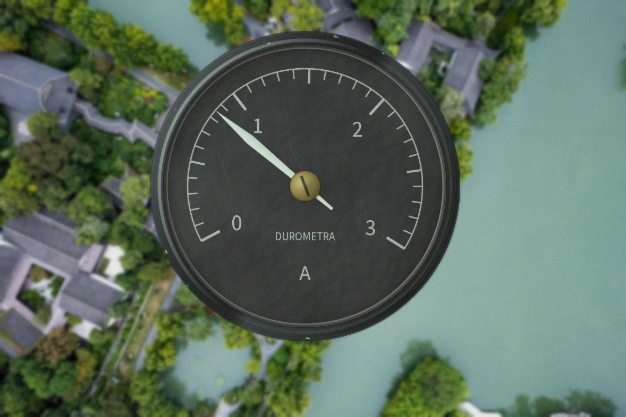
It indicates 0.85,A
